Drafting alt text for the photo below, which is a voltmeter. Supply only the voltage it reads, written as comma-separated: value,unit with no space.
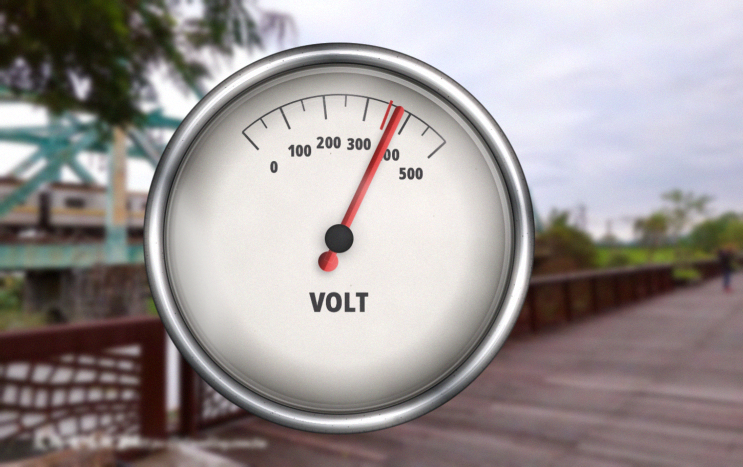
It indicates 375,V
